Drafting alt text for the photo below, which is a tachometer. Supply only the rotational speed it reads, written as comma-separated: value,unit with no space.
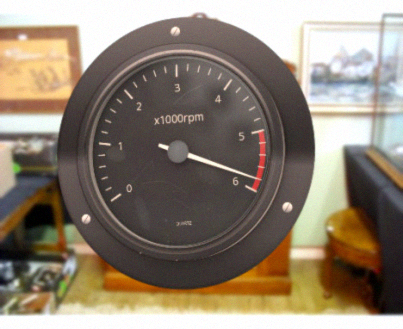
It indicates 5800,rpm
